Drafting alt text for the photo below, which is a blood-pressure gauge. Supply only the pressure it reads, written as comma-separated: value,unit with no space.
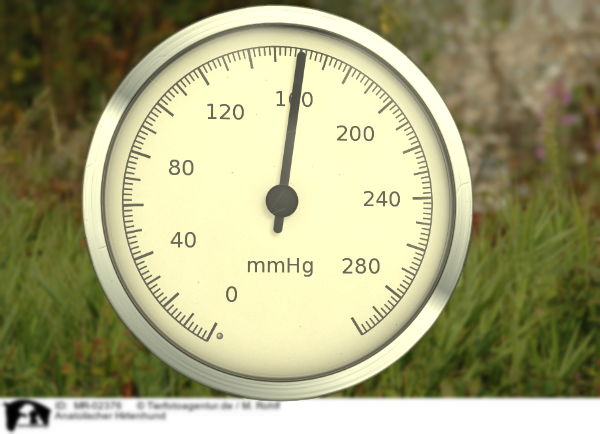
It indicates 160,mmHg
